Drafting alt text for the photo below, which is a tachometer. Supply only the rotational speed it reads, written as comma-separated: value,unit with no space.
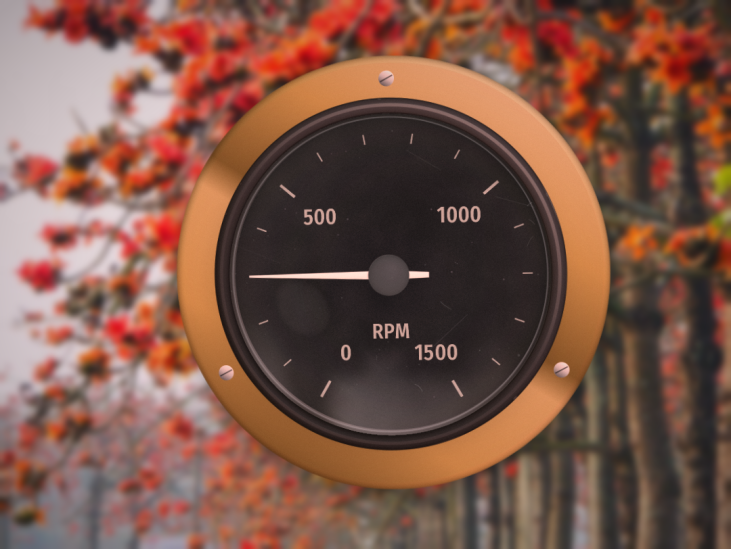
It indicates 300,rpm
